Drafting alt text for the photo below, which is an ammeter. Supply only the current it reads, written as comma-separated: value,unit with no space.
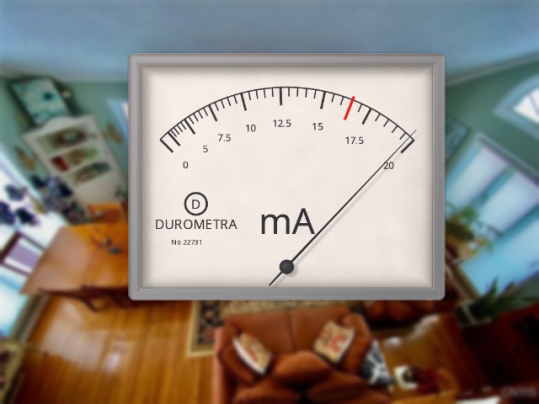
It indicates 19.75,mA
